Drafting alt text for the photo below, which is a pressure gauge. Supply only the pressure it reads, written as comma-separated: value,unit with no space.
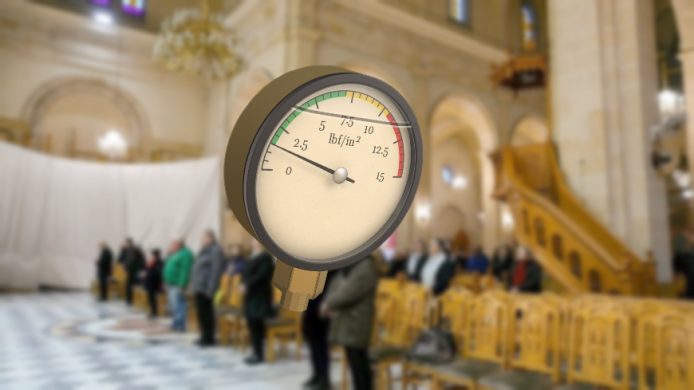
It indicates 1.5,psi
